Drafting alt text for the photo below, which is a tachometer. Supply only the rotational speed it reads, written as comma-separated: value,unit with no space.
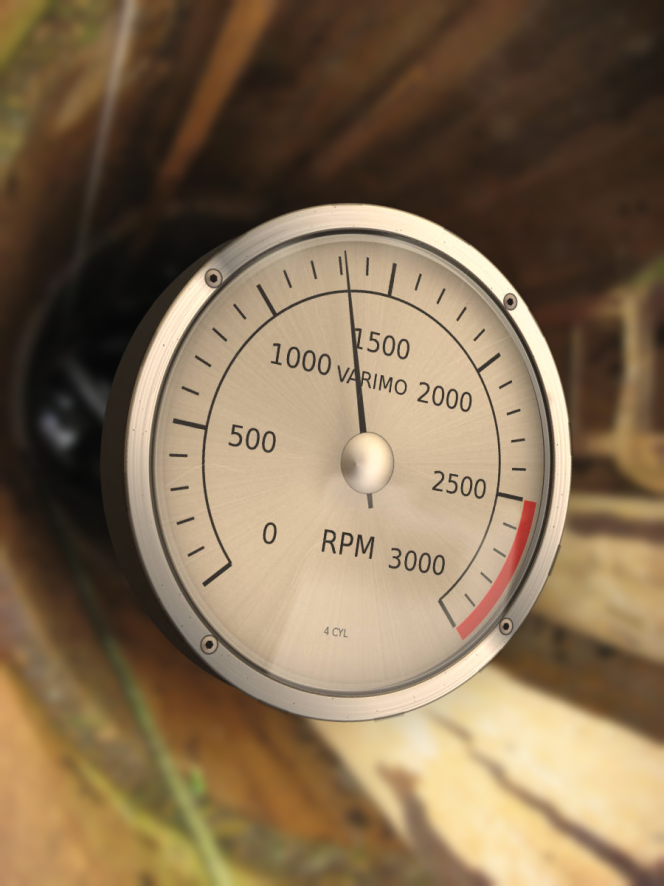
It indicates 1300,rpm
